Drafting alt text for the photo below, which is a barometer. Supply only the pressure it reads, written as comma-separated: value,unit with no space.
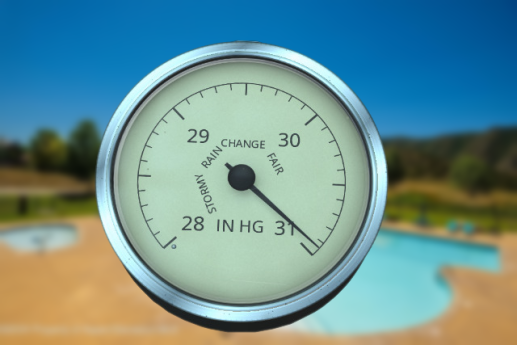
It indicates 30.95,inHg
